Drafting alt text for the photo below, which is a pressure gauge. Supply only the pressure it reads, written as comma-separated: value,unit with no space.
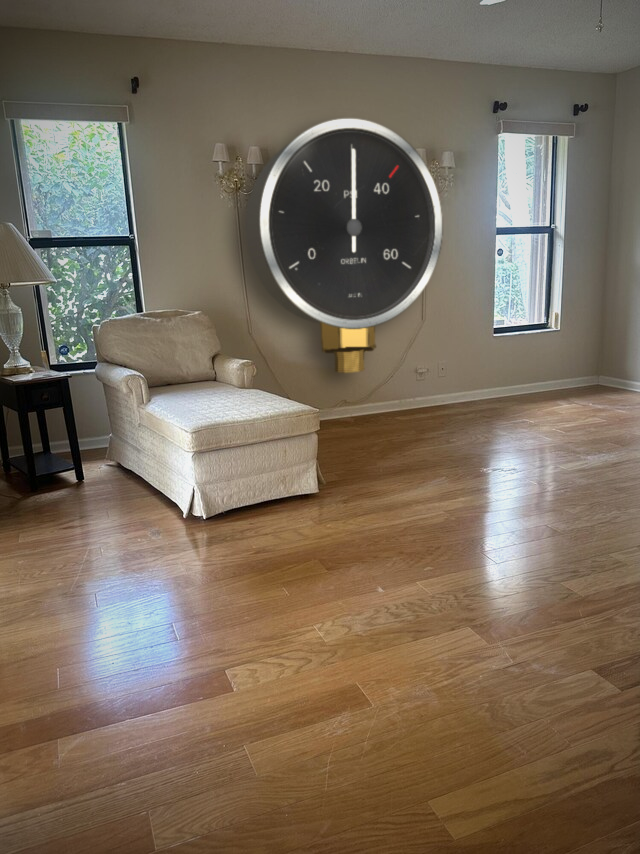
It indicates 30,psi
